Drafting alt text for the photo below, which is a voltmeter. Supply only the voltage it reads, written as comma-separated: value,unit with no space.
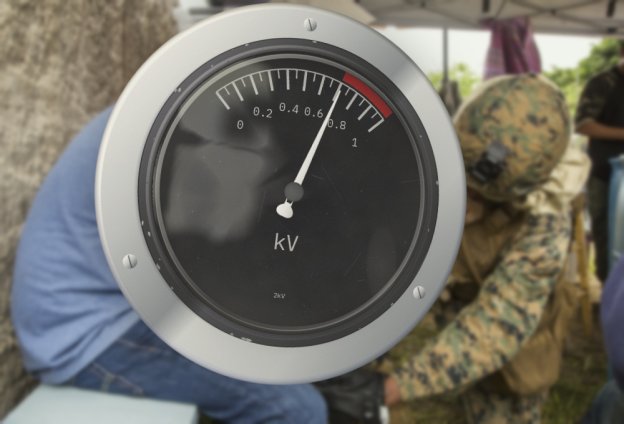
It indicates 0.7,kV
